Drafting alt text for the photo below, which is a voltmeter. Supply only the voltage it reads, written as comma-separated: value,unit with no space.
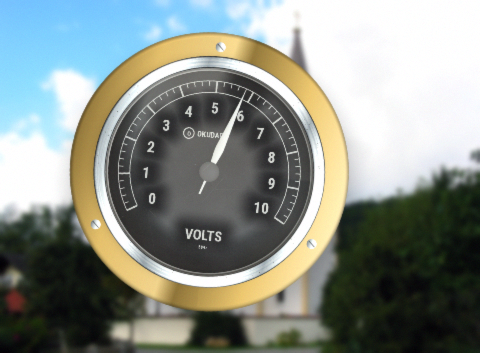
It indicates 5.8,V
